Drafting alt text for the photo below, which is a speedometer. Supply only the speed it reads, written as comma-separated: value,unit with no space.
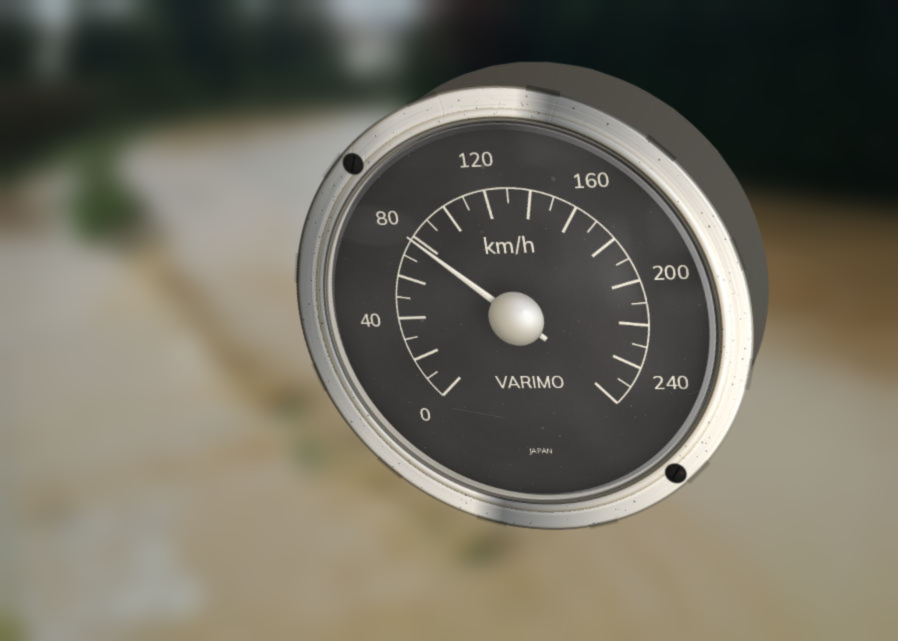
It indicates 80,km/h
